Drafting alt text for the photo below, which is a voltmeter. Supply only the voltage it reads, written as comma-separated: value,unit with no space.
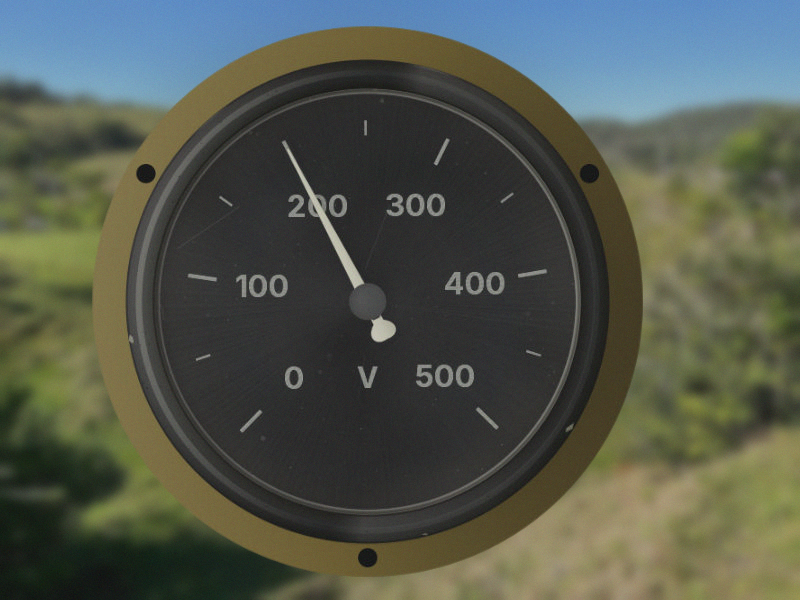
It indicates 200,V
